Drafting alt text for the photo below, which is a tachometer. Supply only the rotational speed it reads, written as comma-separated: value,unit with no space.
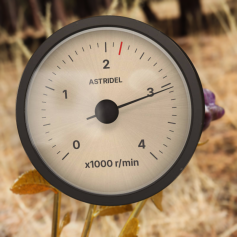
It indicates 3050,rpm
